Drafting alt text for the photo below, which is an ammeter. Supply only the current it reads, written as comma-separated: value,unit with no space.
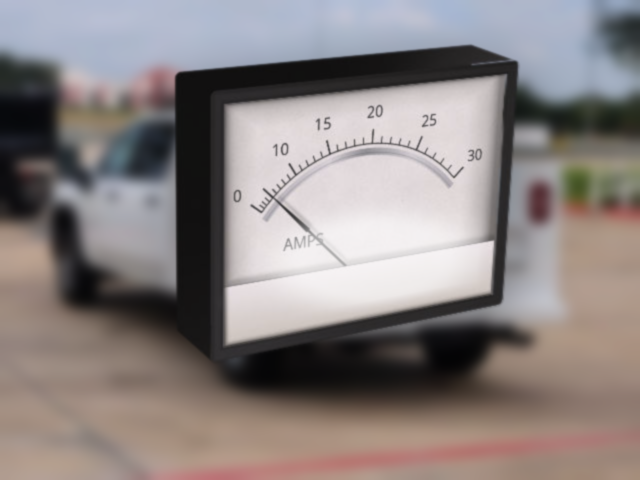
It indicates 5,A
